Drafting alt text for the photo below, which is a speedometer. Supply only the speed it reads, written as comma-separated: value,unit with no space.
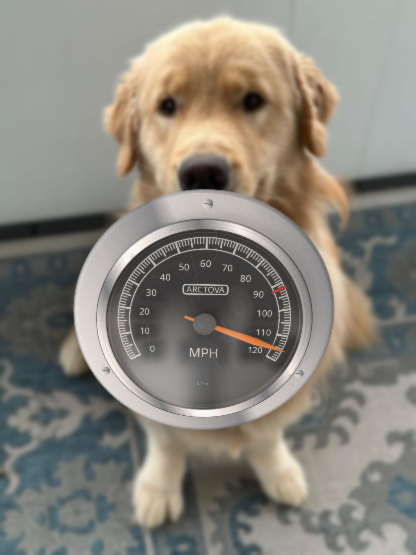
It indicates 115,mph
